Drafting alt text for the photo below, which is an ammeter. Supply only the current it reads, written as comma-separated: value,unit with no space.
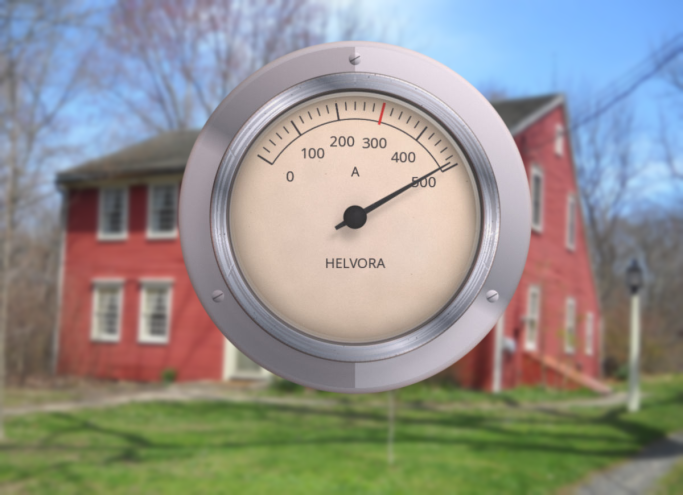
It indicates 490,A
